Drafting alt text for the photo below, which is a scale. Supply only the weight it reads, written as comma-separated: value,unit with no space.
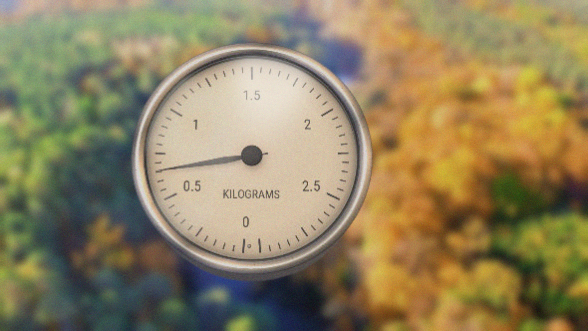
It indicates 0.65,kg
